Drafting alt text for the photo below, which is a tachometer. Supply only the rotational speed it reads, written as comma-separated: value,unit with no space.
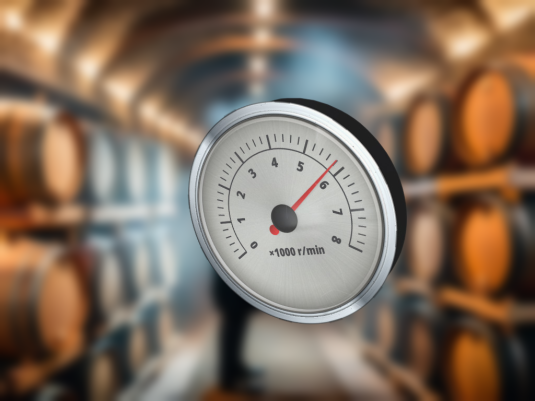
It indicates 5800,rpm
